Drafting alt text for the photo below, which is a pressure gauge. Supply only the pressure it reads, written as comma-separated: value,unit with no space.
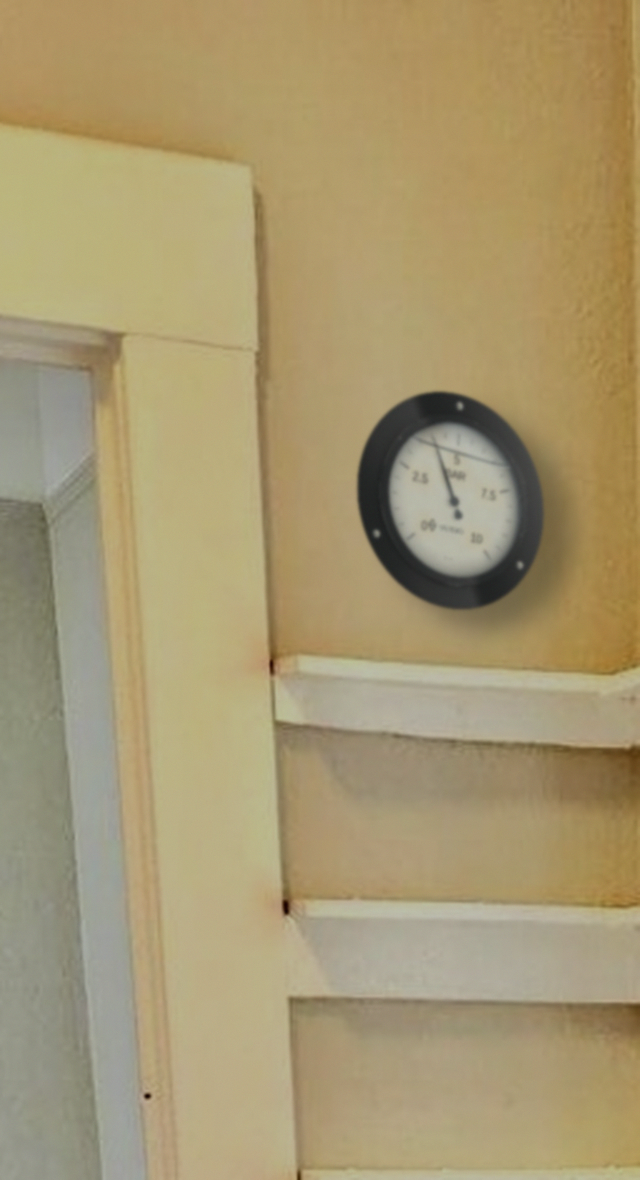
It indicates 4,bar
